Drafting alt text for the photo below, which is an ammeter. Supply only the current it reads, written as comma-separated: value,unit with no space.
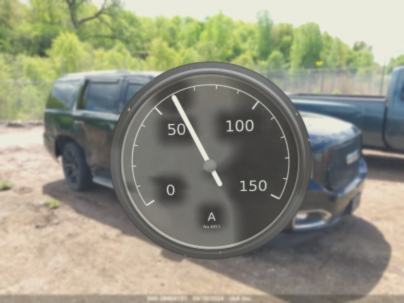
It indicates 60,A
